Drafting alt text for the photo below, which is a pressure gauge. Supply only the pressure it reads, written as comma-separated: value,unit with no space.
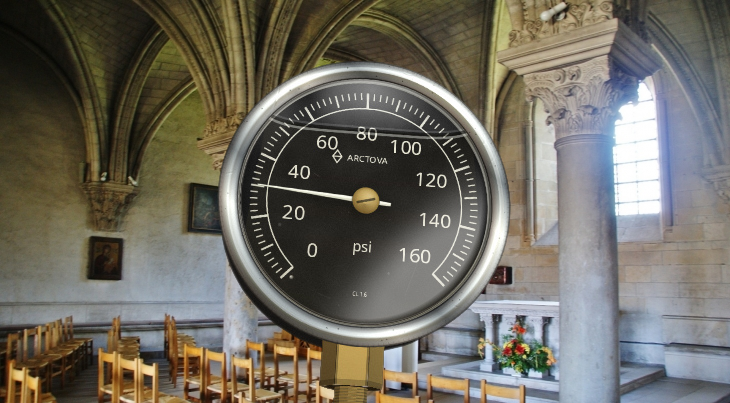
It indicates 30,psi
